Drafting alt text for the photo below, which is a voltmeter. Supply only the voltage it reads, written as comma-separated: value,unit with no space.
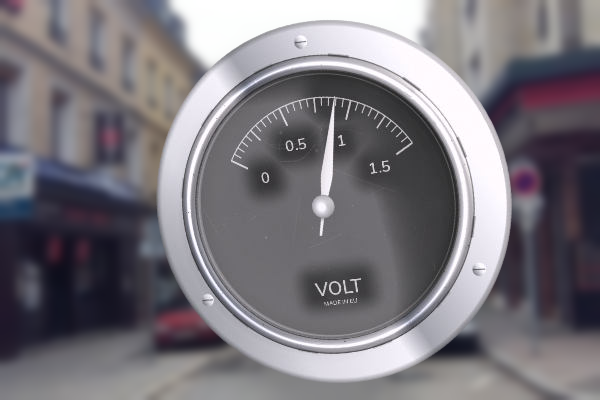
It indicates 0.9,V
